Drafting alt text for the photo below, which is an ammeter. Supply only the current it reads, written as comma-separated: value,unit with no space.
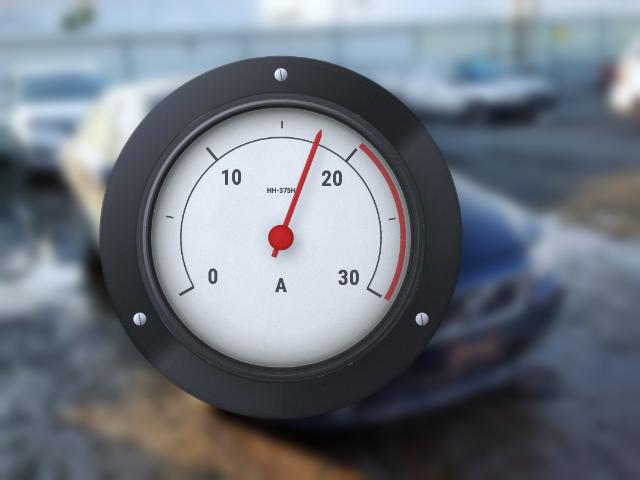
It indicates 17.5,A
